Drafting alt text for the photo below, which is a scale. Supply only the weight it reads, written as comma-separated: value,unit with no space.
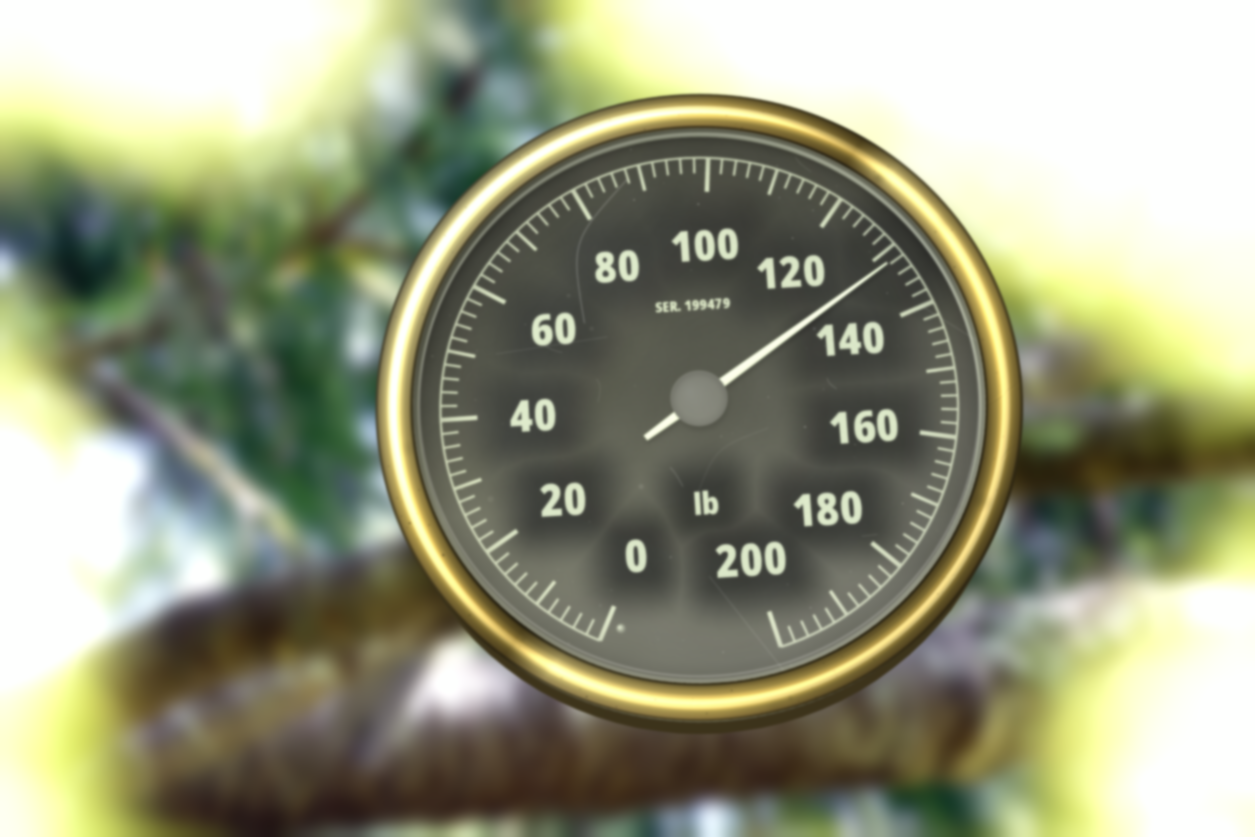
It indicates 132,lb
